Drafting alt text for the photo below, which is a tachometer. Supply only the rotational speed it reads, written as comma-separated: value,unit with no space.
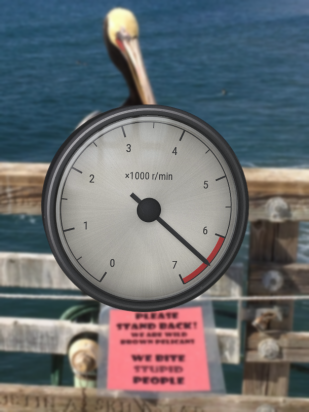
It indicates 6500,rpm
